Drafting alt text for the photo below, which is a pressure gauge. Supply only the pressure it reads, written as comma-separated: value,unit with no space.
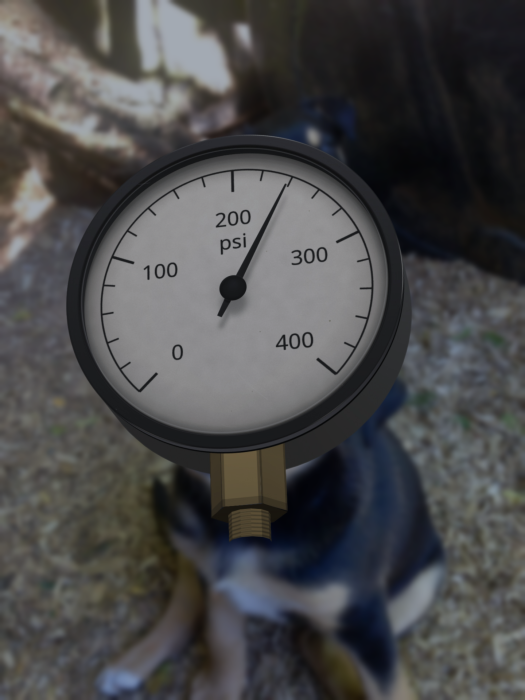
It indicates 240,psi
